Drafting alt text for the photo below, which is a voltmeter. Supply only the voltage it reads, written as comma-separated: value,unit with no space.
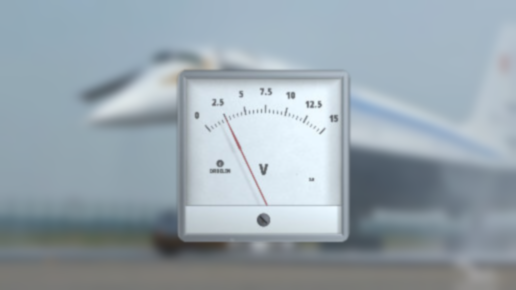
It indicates 2.5,V
